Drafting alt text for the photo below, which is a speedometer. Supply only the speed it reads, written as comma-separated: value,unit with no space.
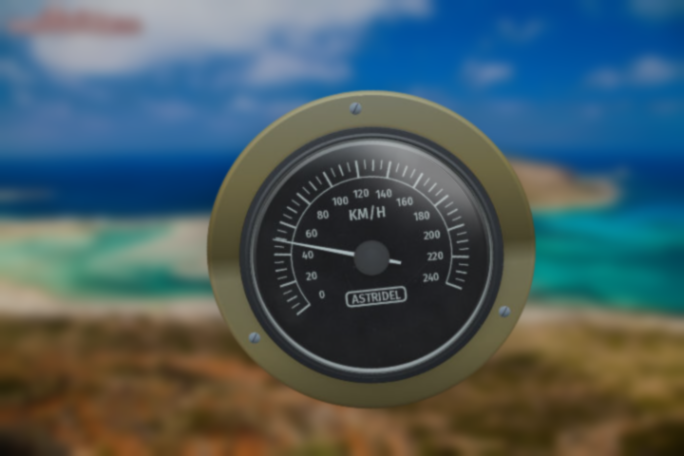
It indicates 50,km/h
